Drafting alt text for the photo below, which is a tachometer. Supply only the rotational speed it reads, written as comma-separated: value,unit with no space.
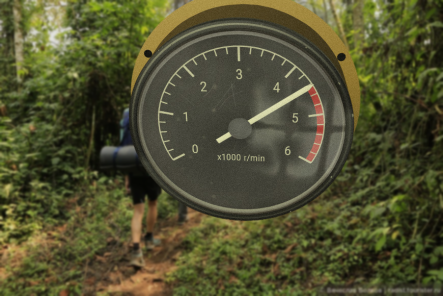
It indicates 4400,rpm
